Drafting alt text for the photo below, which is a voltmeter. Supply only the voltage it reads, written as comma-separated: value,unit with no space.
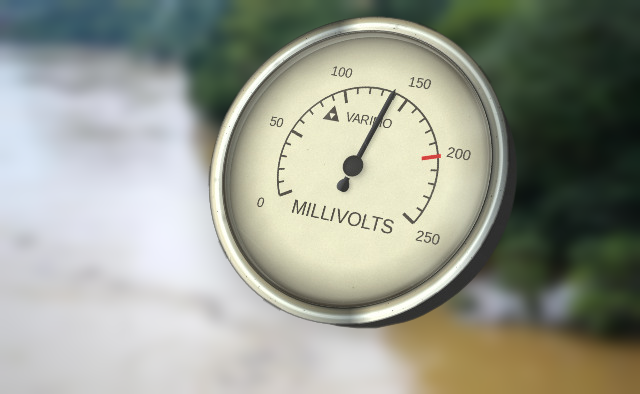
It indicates 140,mV
